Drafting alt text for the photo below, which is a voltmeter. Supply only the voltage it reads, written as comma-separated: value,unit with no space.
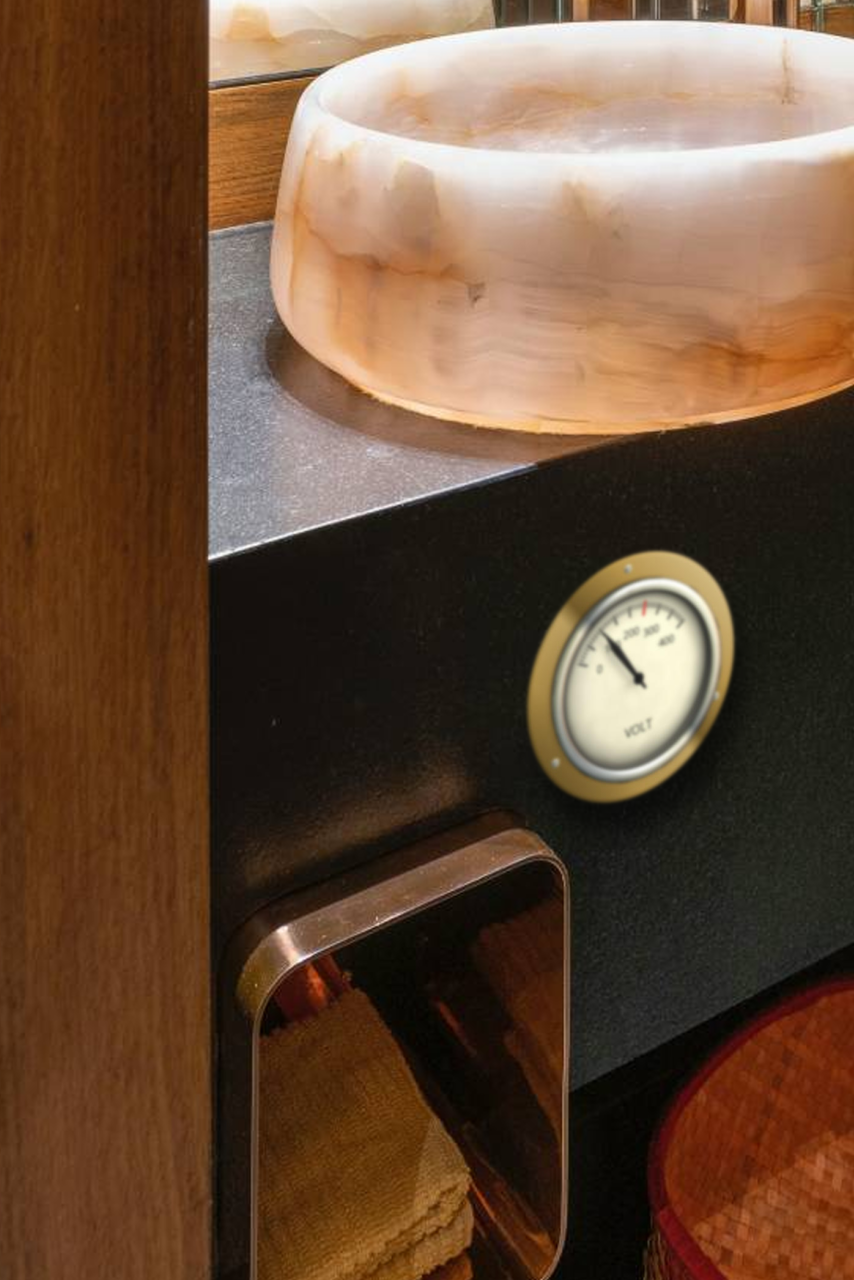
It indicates 100,V
